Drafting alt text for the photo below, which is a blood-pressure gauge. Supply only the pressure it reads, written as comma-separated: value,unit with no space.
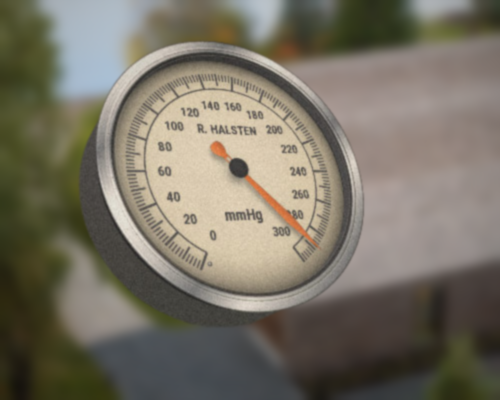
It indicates 290,mmHg
